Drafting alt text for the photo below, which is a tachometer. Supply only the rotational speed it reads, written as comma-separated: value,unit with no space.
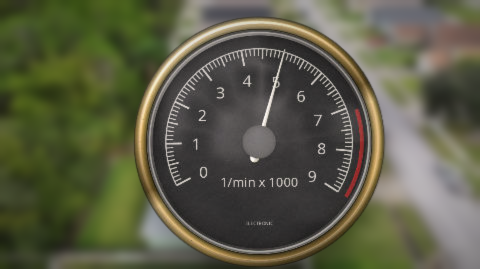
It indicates 5000,rpm
